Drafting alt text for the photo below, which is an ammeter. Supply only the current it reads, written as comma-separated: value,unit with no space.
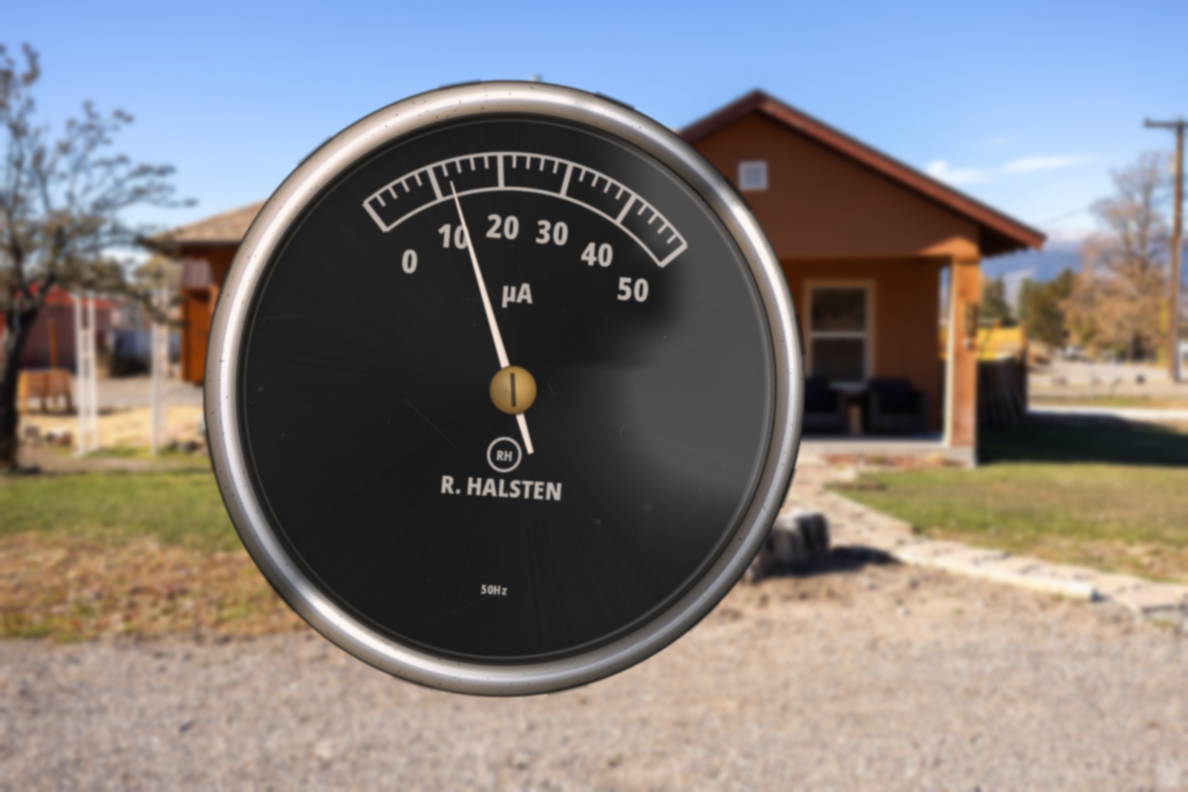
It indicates 12,µA
